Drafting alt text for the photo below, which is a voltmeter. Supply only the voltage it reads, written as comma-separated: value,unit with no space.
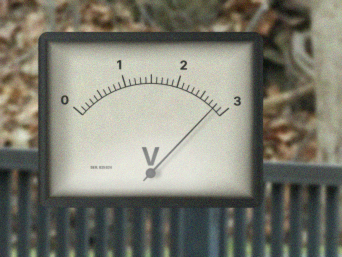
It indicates 2.8,V
